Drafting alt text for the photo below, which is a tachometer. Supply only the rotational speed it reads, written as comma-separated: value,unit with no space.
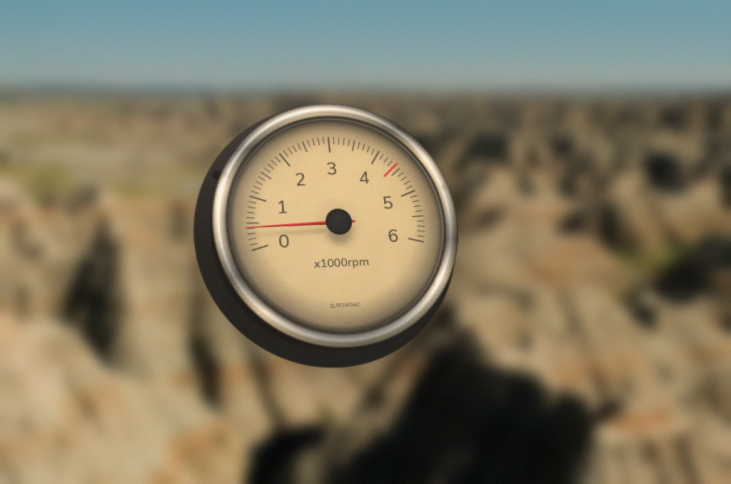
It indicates 400,rpm
